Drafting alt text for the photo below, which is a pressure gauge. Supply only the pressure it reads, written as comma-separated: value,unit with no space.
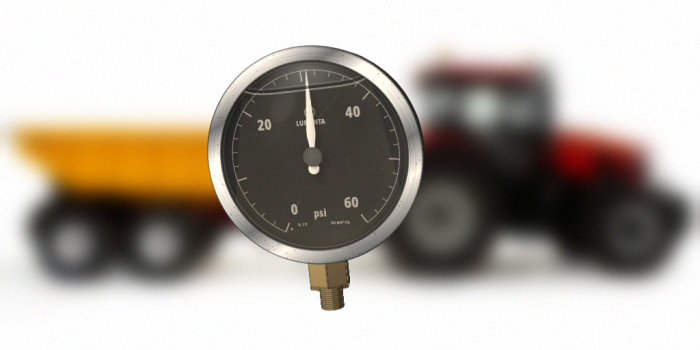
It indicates 31,psi
